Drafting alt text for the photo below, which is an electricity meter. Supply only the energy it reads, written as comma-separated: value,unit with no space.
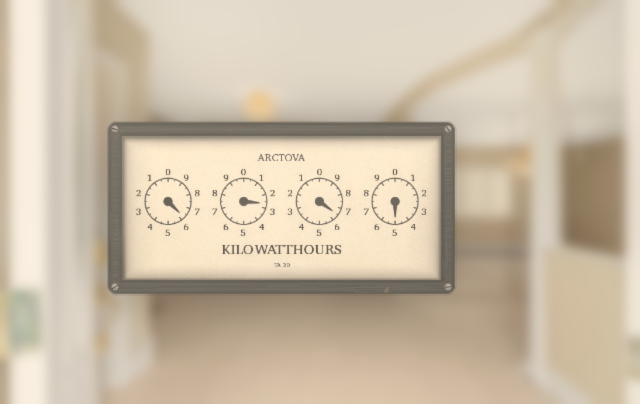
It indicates 6265,kWh
